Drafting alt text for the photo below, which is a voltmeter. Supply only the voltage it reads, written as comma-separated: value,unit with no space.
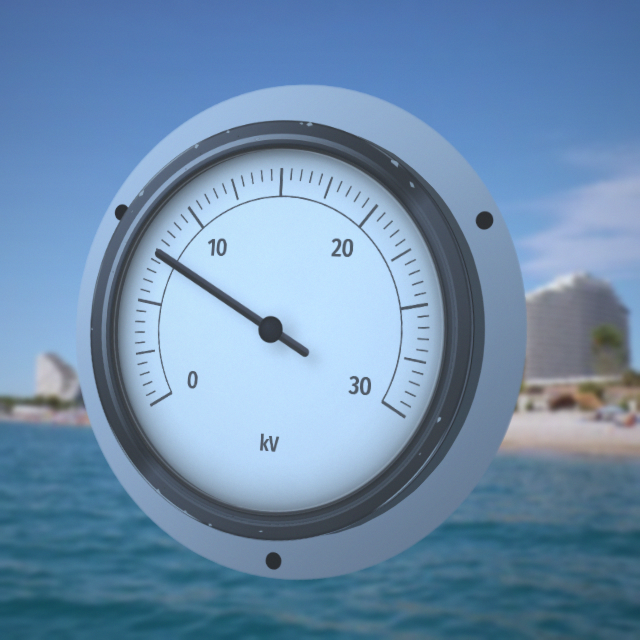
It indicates 7.5,kV
